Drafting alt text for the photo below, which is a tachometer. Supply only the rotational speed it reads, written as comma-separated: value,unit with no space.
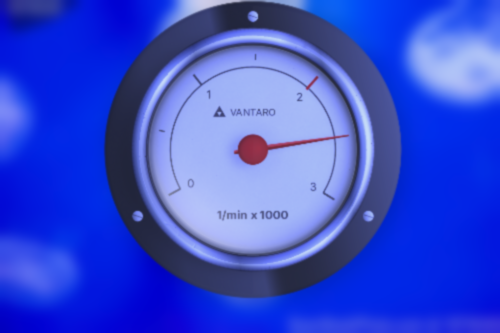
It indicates 2500,rpm
